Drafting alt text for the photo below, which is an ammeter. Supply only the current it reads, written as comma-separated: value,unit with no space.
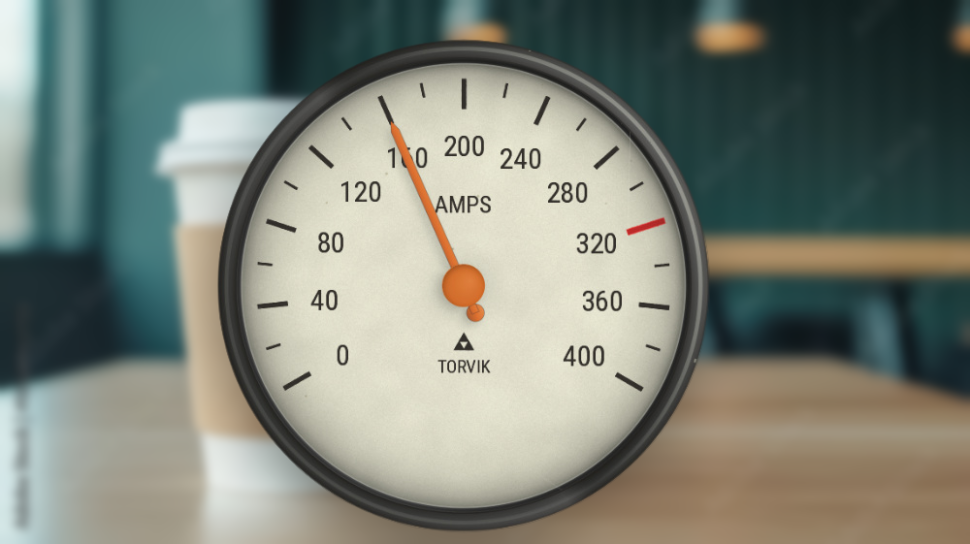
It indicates 160,A
